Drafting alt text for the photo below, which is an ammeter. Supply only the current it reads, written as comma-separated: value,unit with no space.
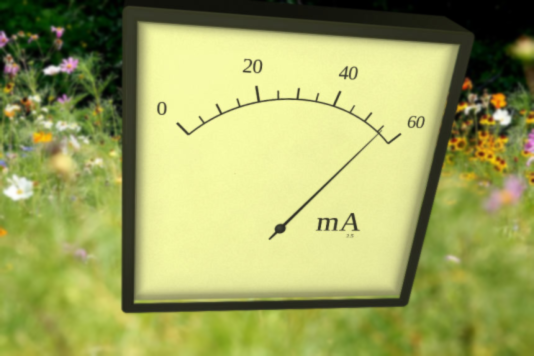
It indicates 55,mA
